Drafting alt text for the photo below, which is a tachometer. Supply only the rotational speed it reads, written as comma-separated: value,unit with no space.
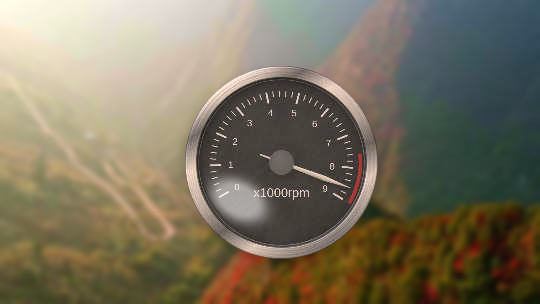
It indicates 8600,rpm
